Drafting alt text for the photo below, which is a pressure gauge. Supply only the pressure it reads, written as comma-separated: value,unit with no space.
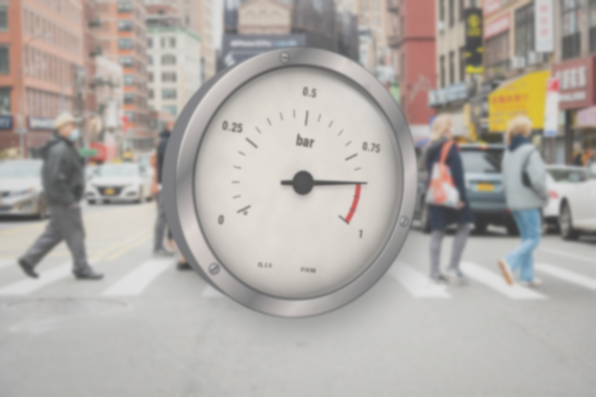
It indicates 0.85,bar
